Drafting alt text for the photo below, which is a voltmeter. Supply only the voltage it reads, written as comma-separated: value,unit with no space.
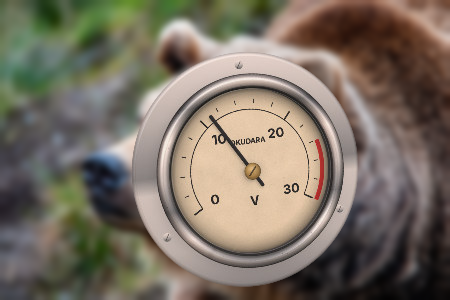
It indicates 11,V
